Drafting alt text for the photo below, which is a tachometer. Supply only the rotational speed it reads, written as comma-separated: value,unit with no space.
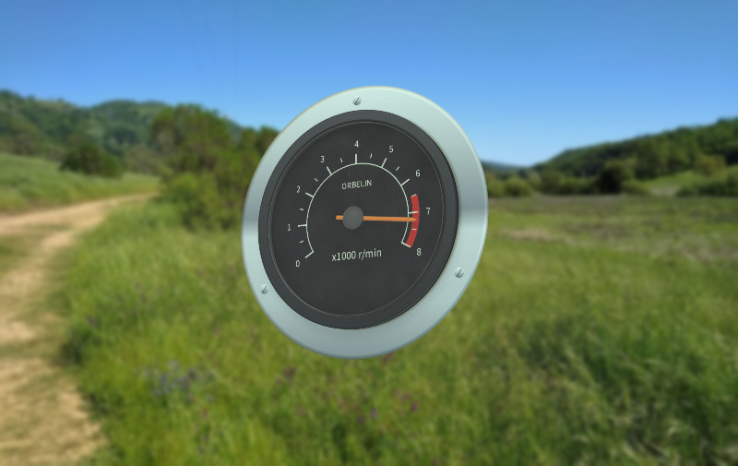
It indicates 7250,rpm
